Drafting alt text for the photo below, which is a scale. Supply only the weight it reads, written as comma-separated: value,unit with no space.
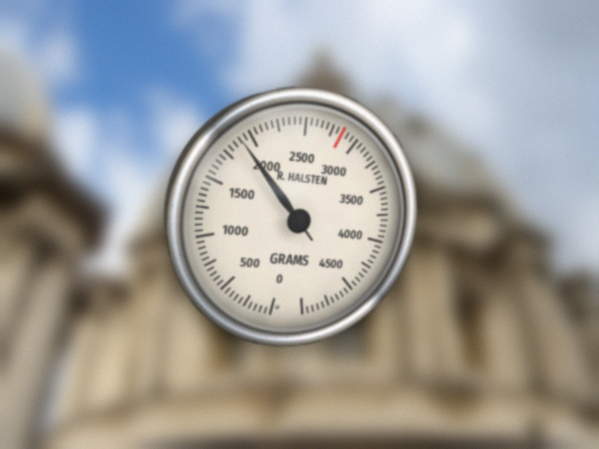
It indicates 1900,g
